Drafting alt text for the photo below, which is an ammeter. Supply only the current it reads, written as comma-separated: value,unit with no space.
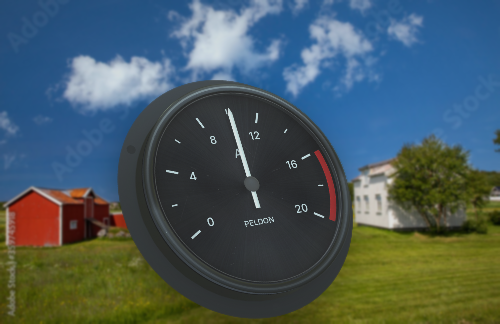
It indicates 10,A
